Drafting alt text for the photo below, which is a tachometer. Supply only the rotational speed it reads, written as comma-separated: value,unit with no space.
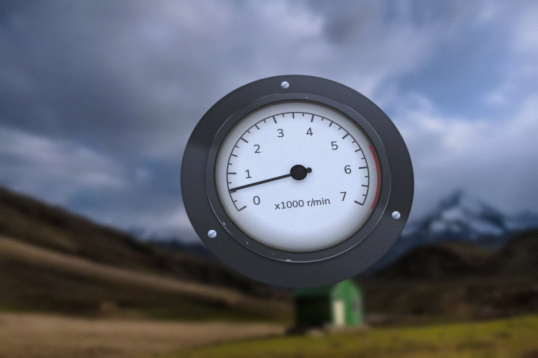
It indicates 500,rpm
